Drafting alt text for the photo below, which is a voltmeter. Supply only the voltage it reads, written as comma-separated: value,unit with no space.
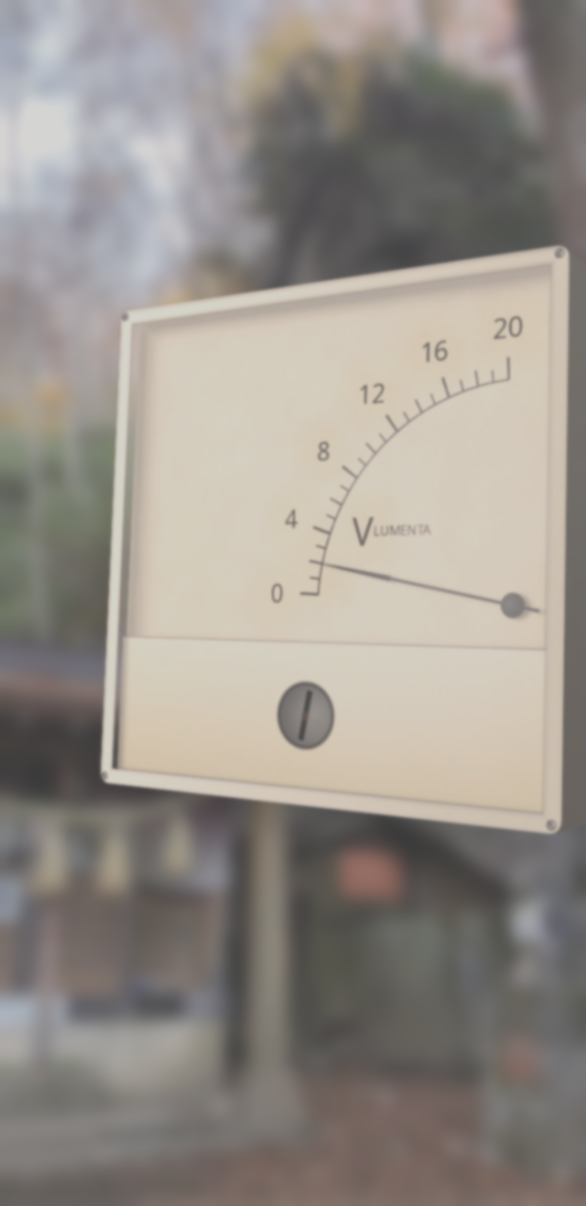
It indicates 2,V
